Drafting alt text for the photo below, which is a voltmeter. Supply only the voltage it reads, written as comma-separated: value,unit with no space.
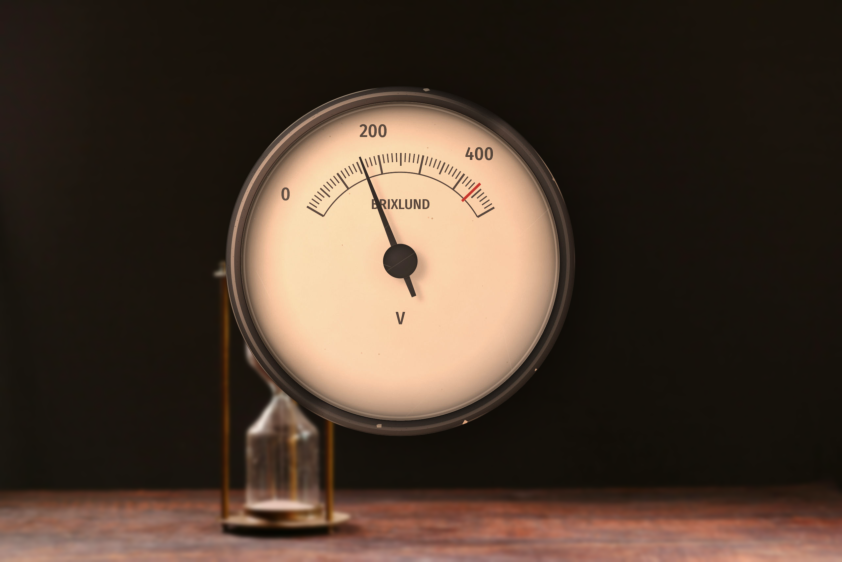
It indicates 160,V
